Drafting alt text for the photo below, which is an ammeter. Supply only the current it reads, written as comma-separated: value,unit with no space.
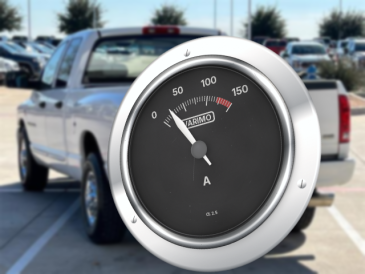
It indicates 25,A
